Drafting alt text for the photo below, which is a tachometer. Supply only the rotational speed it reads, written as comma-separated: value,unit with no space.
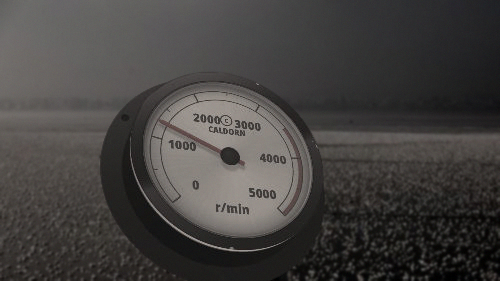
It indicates 1250,rpm
